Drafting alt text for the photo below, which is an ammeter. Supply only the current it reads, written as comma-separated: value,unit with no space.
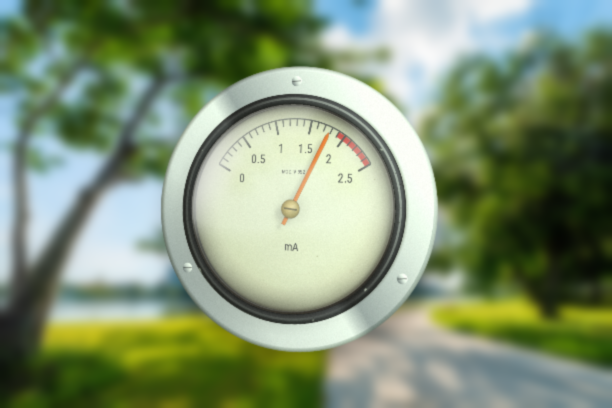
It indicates 1.8,mA
